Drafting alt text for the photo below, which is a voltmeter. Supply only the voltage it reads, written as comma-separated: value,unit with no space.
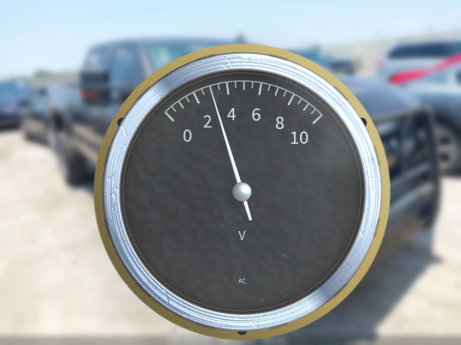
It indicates 3,V
